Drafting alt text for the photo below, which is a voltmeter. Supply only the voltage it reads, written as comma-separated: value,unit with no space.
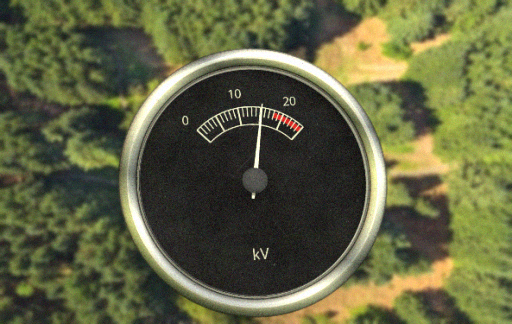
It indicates 15,kV
